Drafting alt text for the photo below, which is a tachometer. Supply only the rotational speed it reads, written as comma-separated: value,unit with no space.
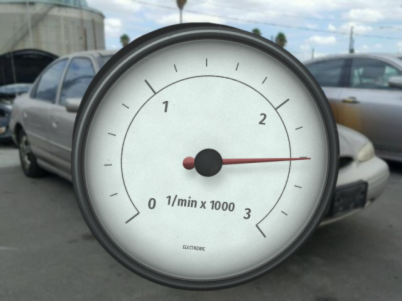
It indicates 2400,rpm
